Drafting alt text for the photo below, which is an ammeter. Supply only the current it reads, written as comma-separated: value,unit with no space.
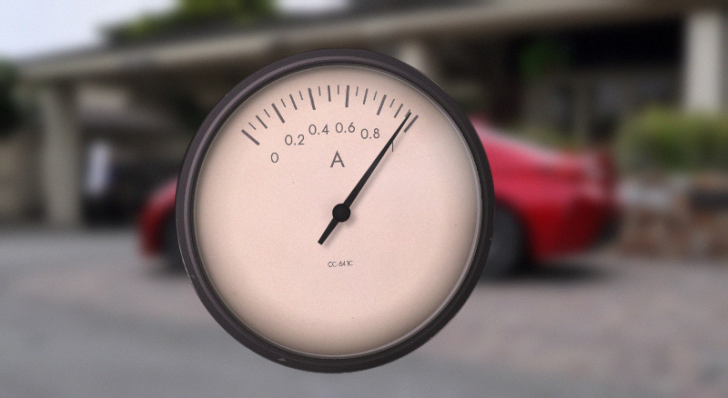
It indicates 0.95,A
